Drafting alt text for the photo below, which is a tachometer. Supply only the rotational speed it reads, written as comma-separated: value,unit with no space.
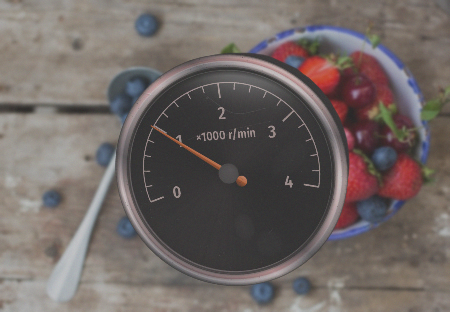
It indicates 1000,rpm
